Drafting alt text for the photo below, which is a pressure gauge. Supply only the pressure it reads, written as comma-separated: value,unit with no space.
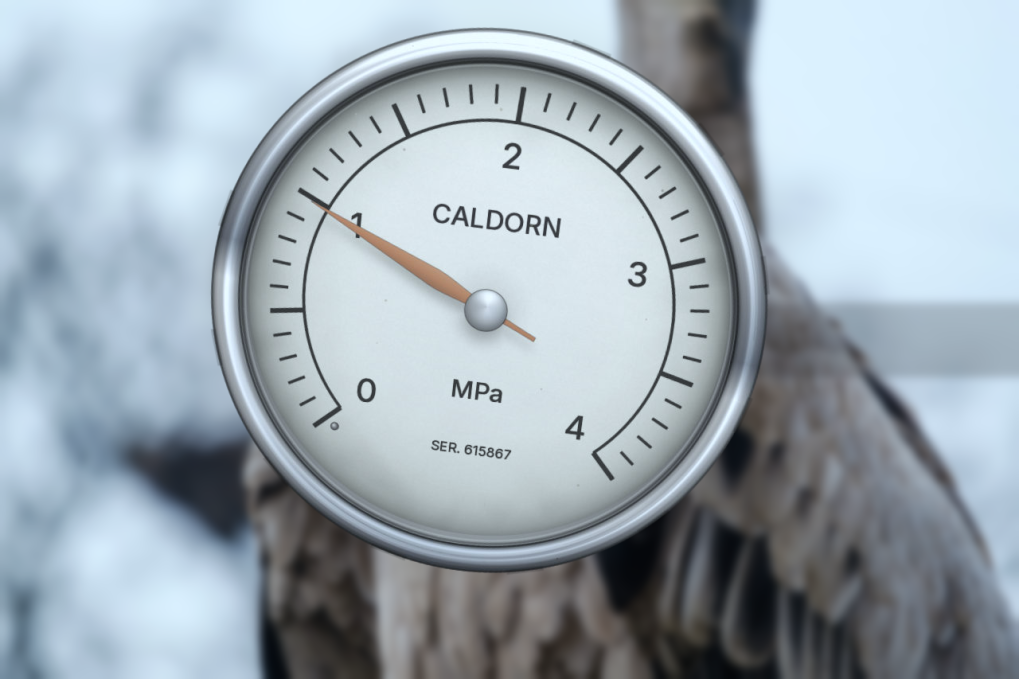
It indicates 1,MPa
